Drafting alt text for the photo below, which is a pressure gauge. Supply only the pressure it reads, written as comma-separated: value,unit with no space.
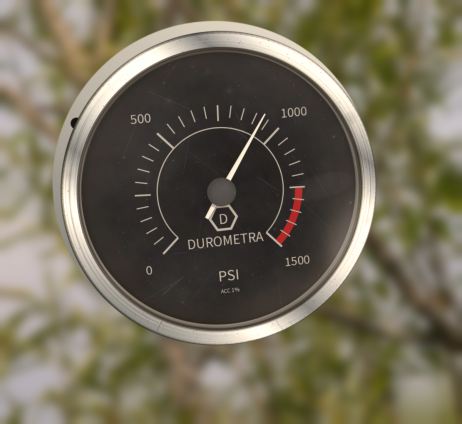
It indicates 925,psi
